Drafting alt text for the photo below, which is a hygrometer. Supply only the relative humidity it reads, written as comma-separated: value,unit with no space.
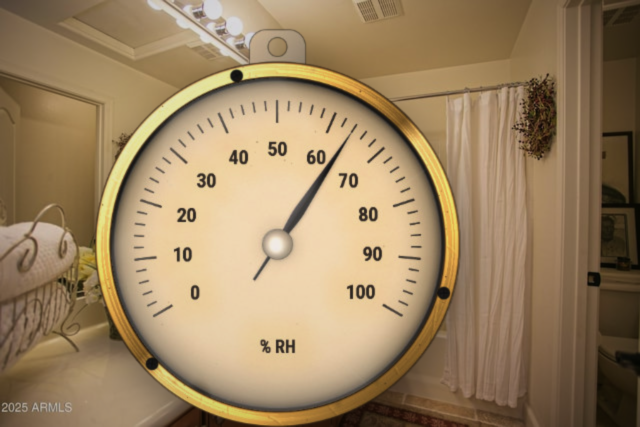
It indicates 64,%
